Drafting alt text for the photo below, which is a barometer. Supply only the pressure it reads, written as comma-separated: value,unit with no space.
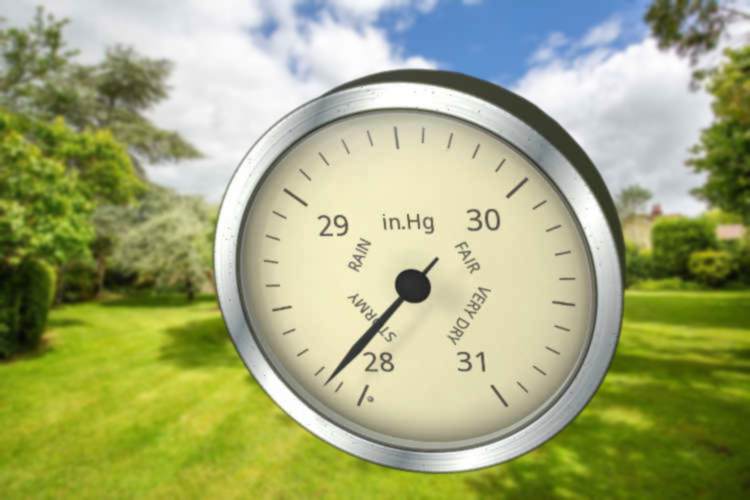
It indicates 28.15,inHg
